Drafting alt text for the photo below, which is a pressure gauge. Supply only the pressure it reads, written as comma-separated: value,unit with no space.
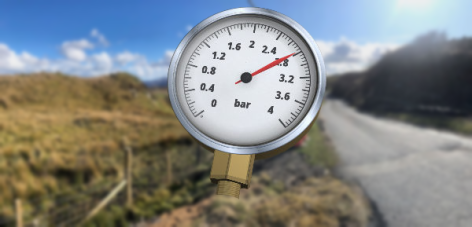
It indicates 2.8,bar
